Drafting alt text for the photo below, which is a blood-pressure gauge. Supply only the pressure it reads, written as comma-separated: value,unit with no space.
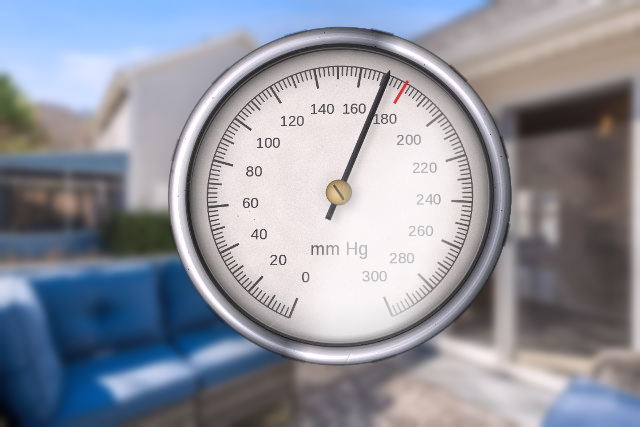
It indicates 172,mmHg
